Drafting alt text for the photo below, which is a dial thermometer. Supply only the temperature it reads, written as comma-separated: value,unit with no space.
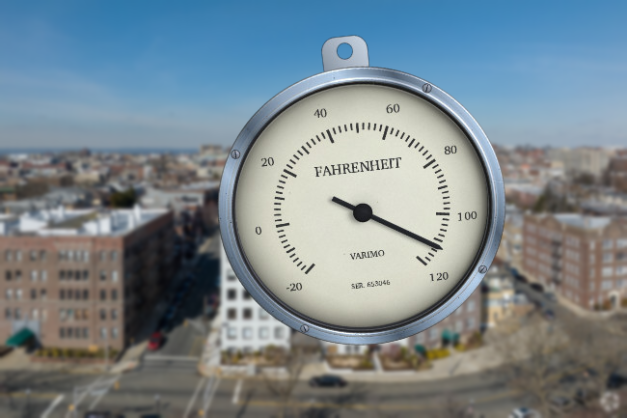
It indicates 112,°F
